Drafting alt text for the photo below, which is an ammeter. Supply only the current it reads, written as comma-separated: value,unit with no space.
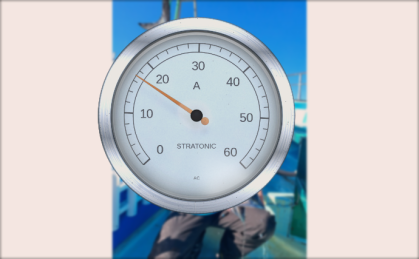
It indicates 17,A
